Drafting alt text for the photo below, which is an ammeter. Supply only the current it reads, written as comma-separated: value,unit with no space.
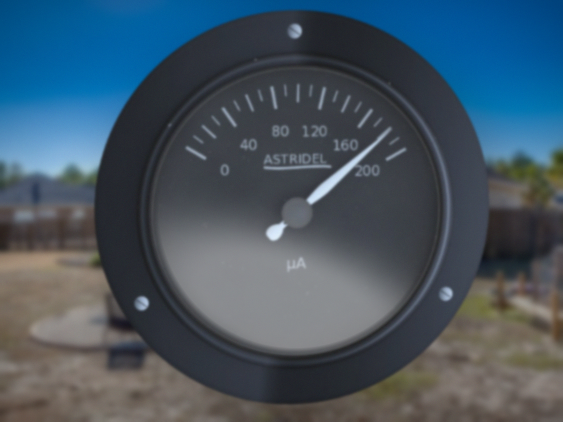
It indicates 180,µA
